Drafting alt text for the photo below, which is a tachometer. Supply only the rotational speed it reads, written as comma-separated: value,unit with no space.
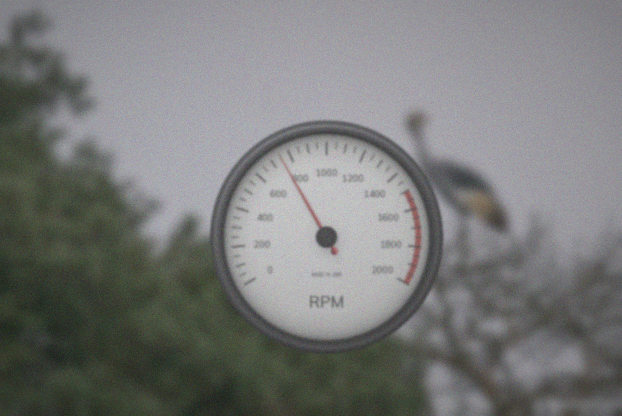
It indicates 750,rpm
